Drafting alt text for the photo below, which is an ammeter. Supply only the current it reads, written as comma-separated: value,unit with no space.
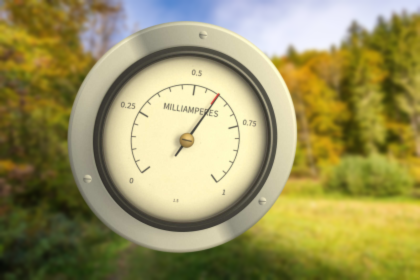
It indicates 0.6,mA
